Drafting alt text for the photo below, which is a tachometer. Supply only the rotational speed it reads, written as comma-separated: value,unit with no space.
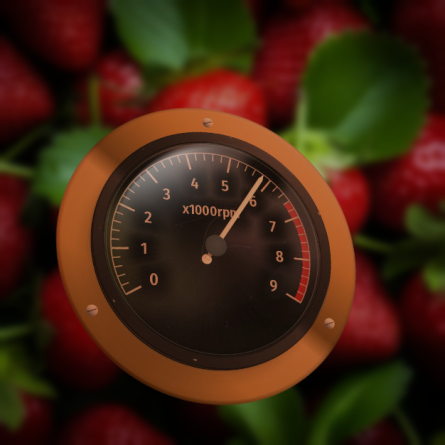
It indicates 5800,rpm
